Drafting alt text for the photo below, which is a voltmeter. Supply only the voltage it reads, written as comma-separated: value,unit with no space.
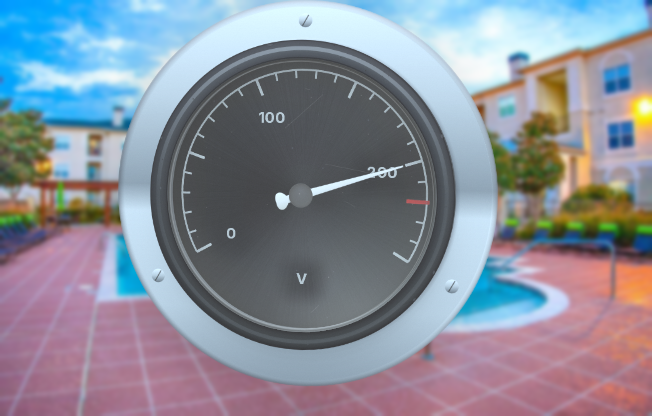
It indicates 200,V
